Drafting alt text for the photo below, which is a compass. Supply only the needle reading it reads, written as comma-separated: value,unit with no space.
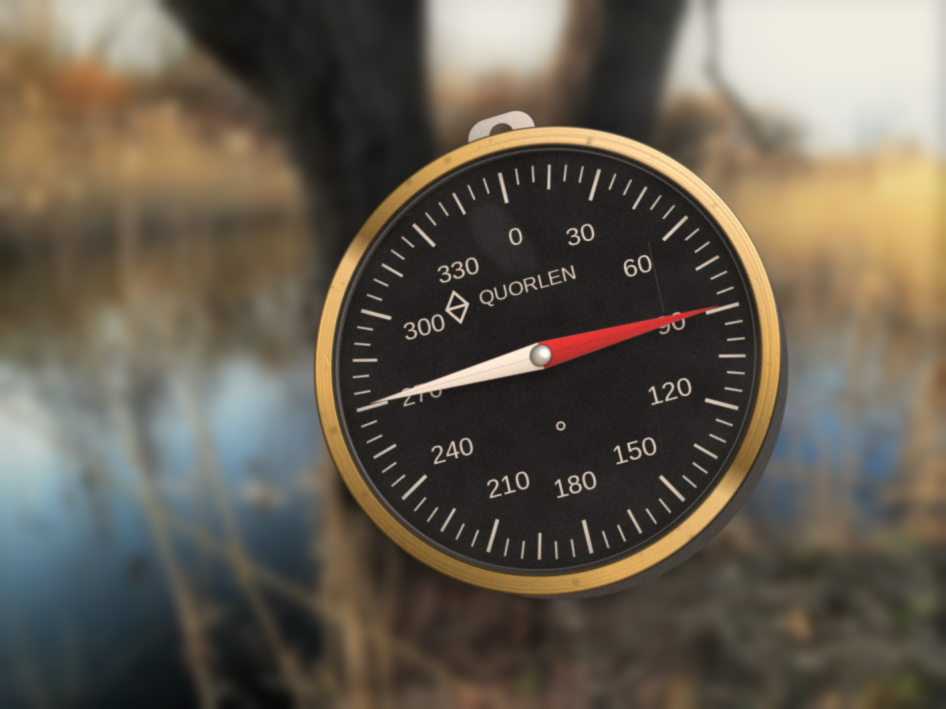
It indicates 90,°
